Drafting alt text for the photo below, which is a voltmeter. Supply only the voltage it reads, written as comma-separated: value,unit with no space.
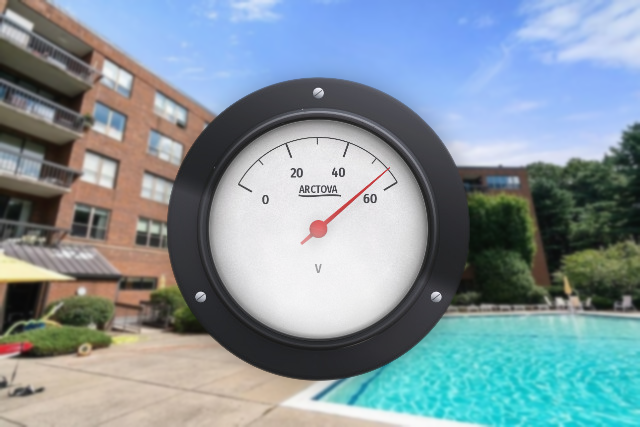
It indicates 55,V
